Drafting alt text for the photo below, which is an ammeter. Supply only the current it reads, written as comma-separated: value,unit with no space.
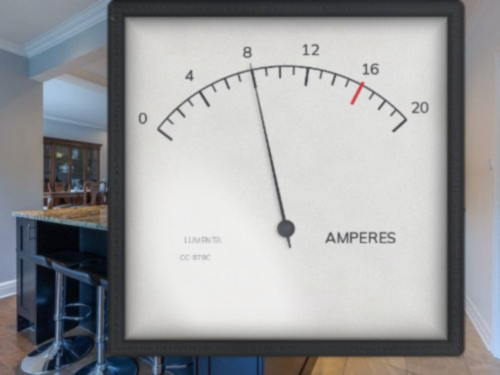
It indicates 8,A
